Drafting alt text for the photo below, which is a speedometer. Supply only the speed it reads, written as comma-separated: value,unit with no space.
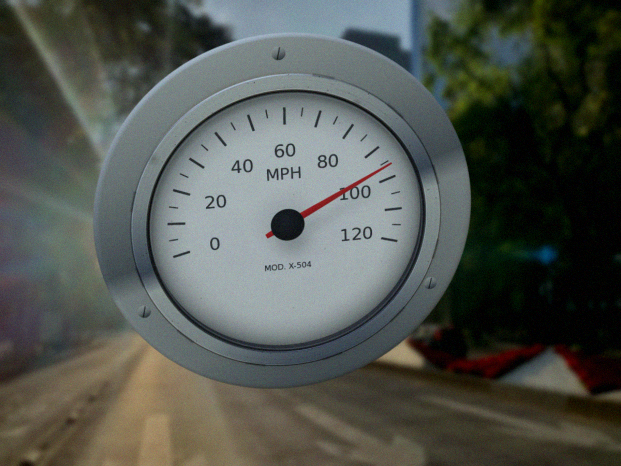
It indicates 95,mph
